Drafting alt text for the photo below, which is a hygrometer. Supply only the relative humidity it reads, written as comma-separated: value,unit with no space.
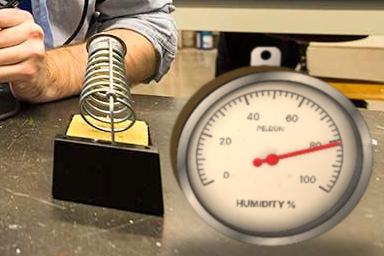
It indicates 80,%
